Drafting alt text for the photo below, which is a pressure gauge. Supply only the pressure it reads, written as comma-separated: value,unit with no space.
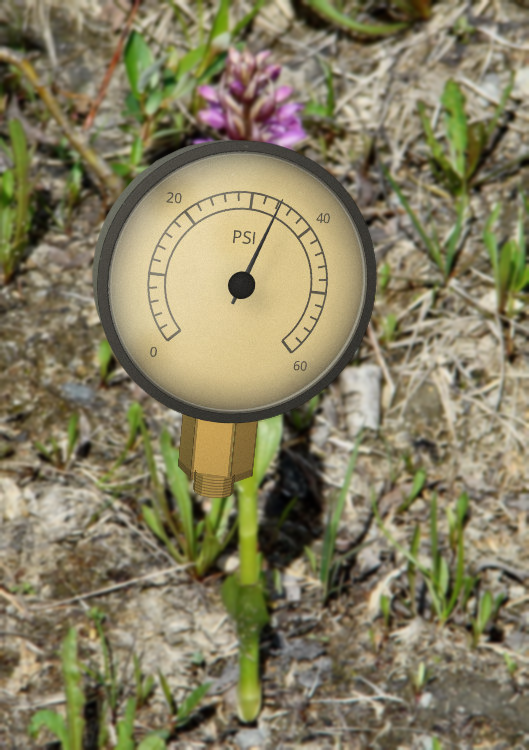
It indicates 34,psi
